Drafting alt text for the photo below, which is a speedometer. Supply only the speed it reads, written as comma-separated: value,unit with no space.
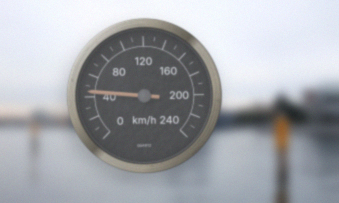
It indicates 45,km/h
